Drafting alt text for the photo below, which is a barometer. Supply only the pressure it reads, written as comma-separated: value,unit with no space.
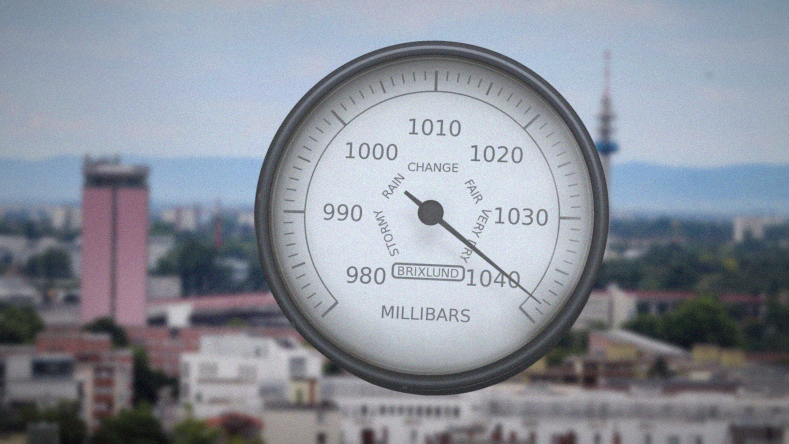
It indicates 1038.5,mbar
